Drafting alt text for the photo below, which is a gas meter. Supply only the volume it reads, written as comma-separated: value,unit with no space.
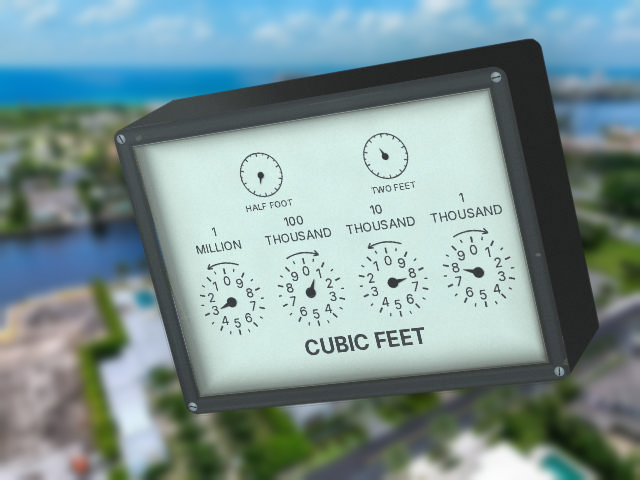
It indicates 307800,ft³
